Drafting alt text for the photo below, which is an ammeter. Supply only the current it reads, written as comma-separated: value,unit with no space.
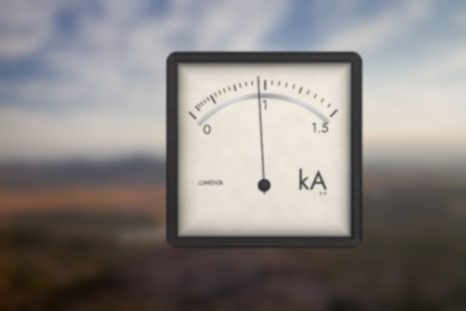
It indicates 0.95,kA
